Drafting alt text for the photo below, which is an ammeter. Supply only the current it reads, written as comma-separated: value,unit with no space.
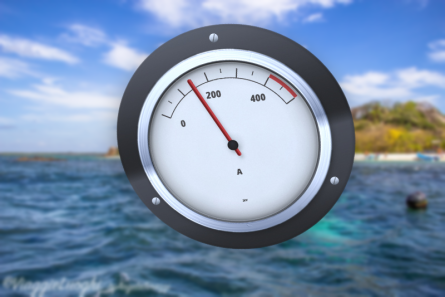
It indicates 150,A
